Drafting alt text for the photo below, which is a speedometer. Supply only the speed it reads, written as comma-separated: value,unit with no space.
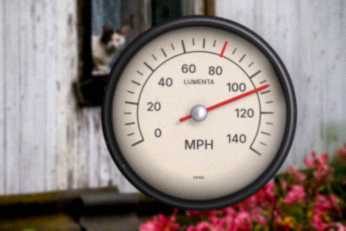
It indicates 107.5,mph
